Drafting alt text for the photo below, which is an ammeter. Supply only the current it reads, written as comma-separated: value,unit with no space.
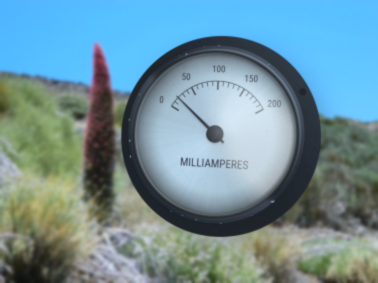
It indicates 20,mA
